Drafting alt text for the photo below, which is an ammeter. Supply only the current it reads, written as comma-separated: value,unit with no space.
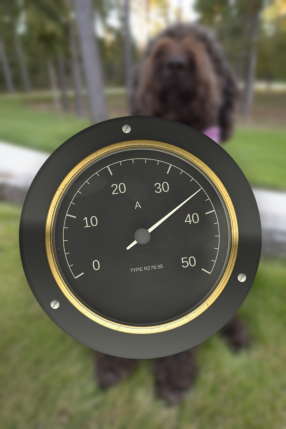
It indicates 36,A
